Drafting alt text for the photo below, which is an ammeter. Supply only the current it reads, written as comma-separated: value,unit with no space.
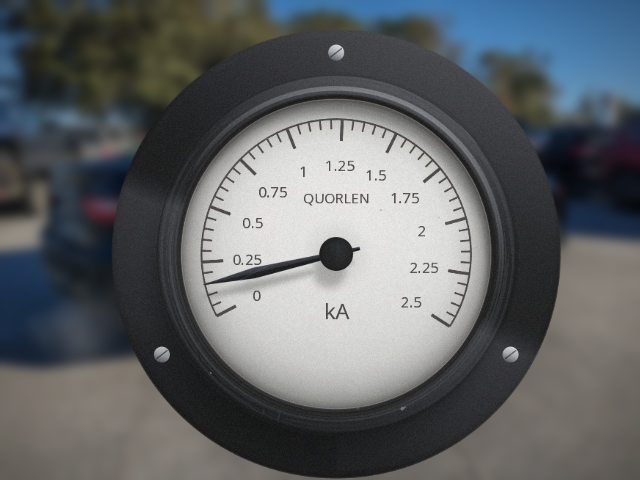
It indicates 0.15,kA
